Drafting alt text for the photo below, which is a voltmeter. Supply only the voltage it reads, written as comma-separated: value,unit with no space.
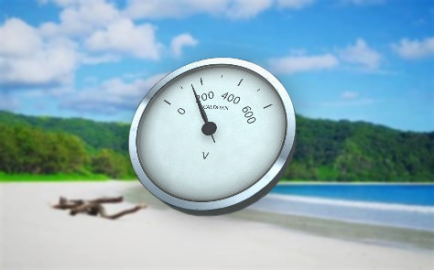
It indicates 150,V
